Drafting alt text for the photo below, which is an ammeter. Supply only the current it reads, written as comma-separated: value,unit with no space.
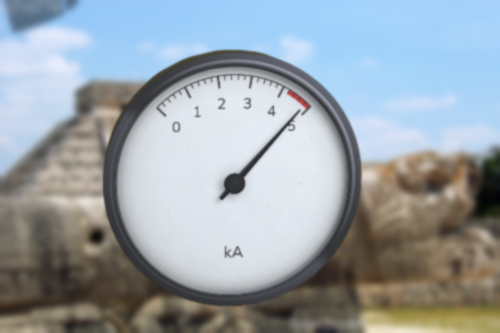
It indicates 4.8,kA
